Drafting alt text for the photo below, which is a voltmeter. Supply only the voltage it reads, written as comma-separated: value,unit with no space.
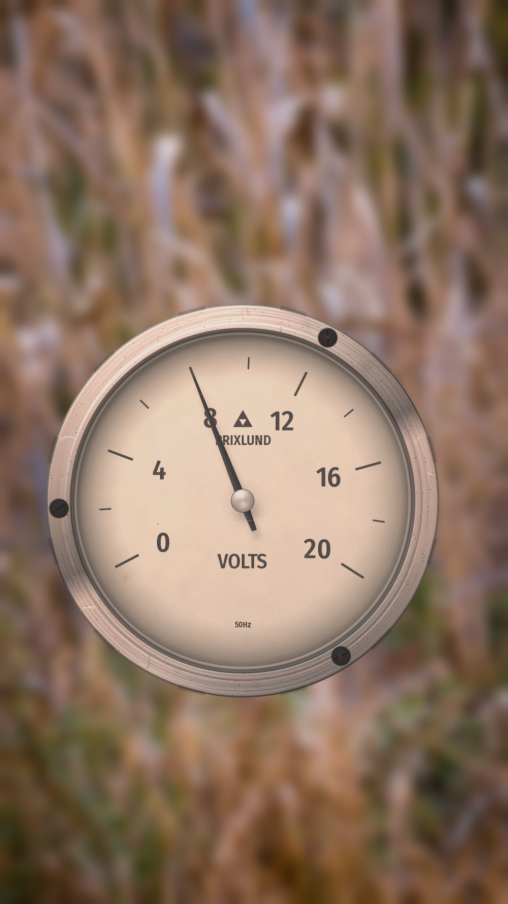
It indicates 8,V
